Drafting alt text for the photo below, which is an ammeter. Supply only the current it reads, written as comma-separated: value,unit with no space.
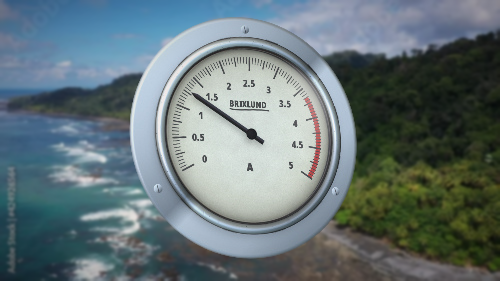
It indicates 1.25,A
